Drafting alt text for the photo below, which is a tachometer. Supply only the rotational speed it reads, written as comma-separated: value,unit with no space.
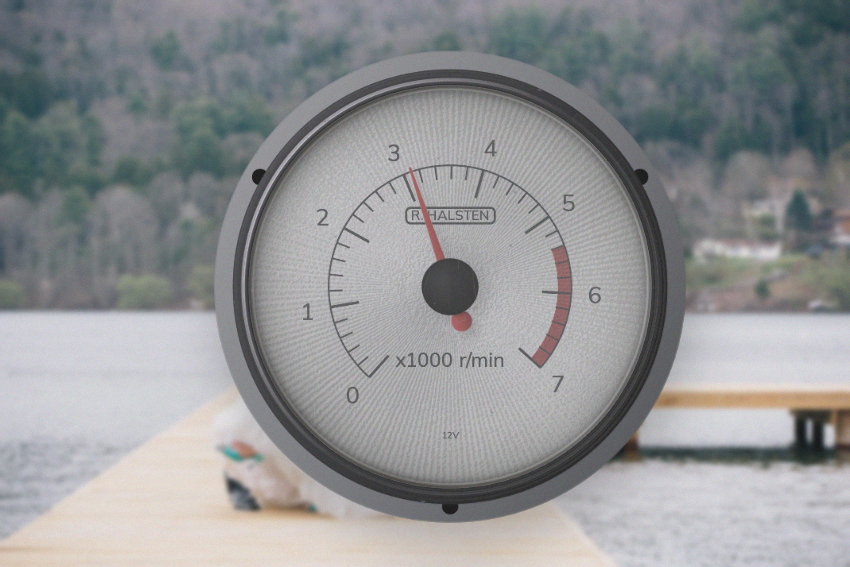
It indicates 3100,rpm
